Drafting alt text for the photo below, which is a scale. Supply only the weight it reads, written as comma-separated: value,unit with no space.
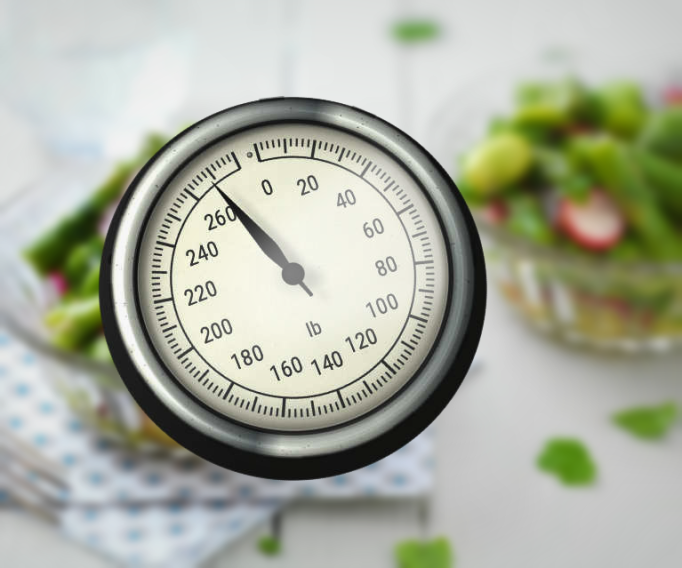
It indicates 268,lb
